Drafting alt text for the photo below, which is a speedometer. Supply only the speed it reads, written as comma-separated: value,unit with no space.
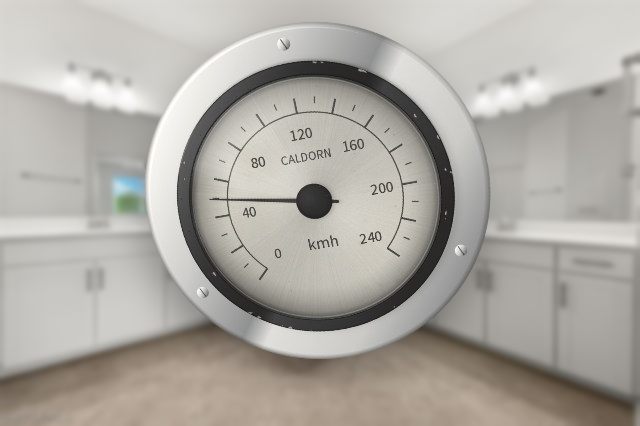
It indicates 50,km/h
